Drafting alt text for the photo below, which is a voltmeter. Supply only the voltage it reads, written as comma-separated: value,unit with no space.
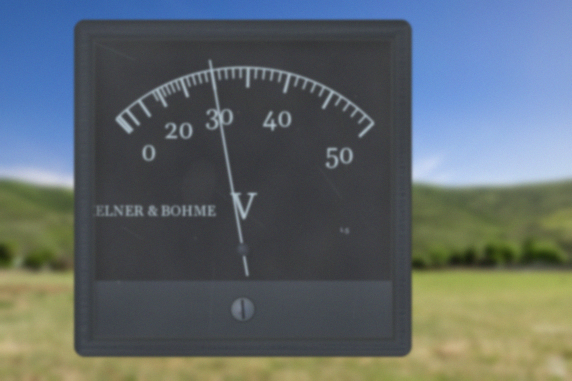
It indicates 30,V
